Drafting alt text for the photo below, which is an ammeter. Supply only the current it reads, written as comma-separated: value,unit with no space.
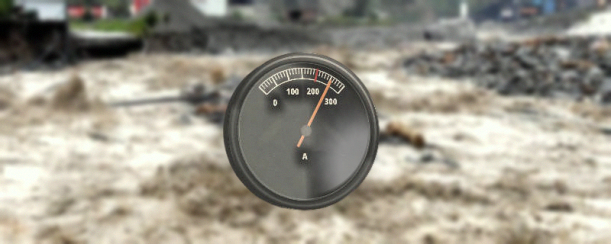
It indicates 250,A
